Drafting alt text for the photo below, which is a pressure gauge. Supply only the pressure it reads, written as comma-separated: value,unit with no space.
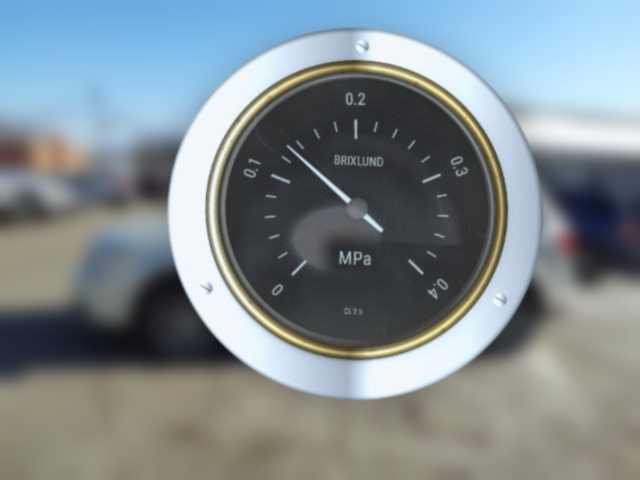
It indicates 0.13,MPa
